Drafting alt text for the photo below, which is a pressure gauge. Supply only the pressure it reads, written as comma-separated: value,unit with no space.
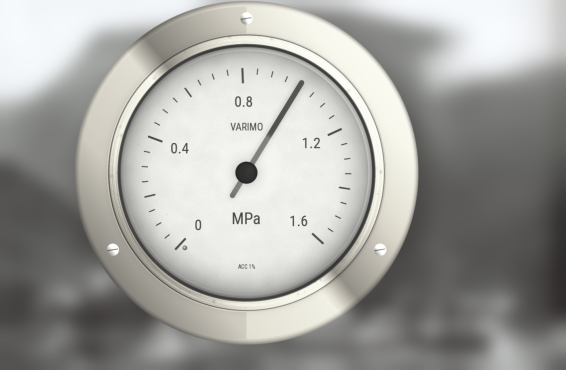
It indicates 1,MPa
